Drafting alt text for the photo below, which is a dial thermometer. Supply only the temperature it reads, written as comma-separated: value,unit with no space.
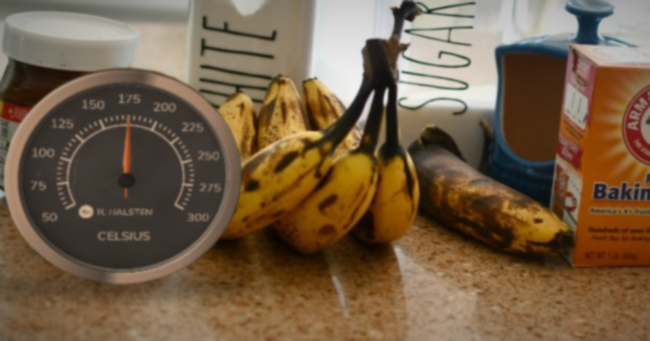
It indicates 175,°C
